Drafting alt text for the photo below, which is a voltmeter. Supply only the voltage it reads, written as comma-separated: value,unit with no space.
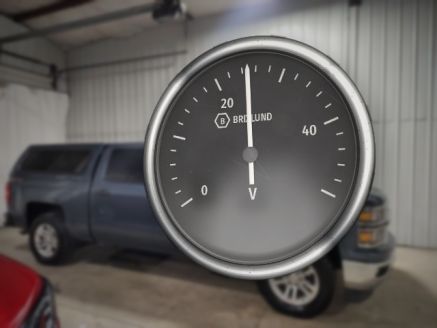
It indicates 25,V
